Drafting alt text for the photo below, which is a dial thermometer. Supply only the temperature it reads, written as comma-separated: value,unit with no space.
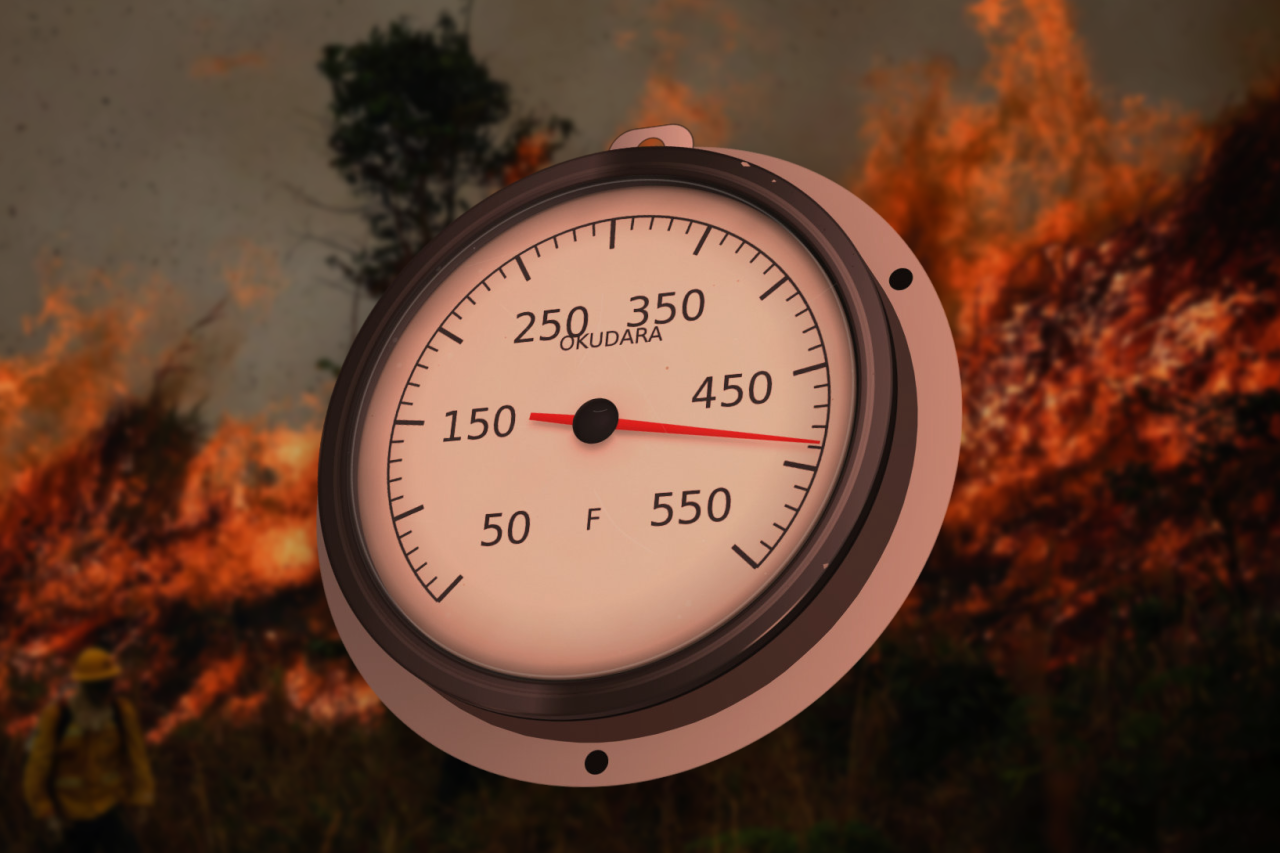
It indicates 490,°F
